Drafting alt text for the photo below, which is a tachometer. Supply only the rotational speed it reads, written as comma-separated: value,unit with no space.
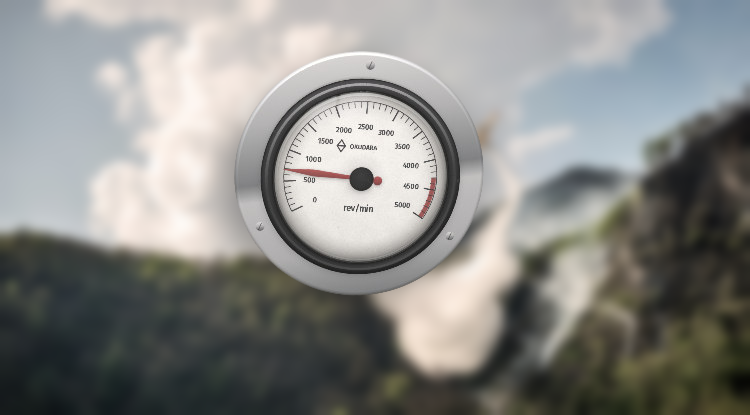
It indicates 700,rpm
